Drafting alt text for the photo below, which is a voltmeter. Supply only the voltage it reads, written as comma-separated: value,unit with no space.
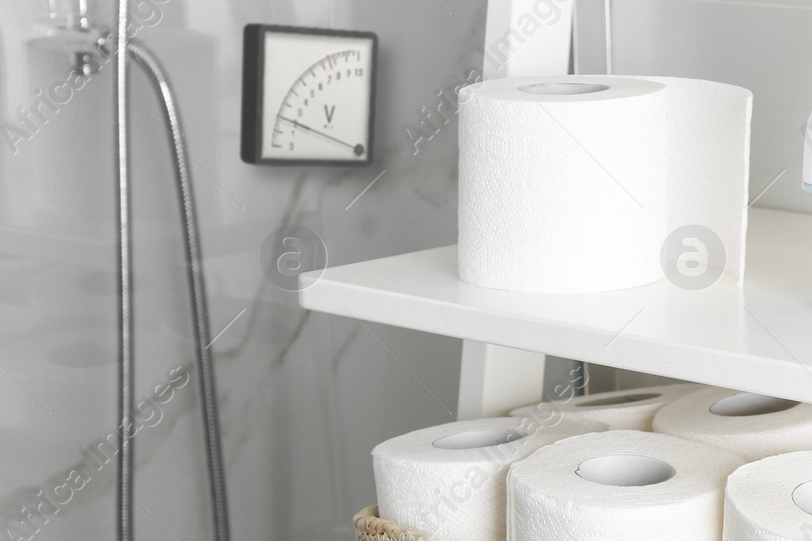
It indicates 2,V
